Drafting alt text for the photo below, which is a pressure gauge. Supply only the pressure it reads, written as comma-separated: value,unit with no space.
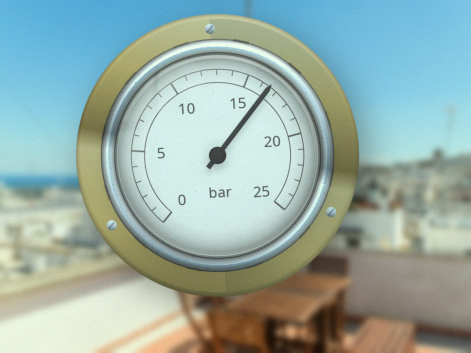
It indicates 16.5,bar
